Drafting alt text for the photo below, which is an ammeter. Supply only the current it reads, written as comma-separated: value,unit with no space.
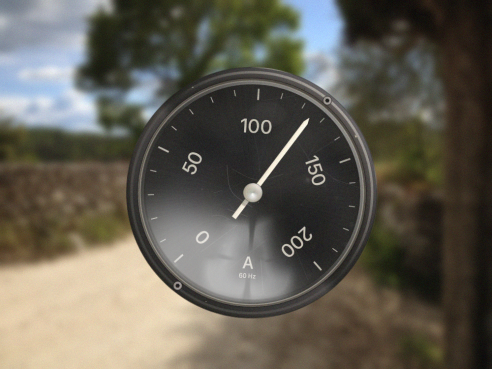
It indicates 125,A
